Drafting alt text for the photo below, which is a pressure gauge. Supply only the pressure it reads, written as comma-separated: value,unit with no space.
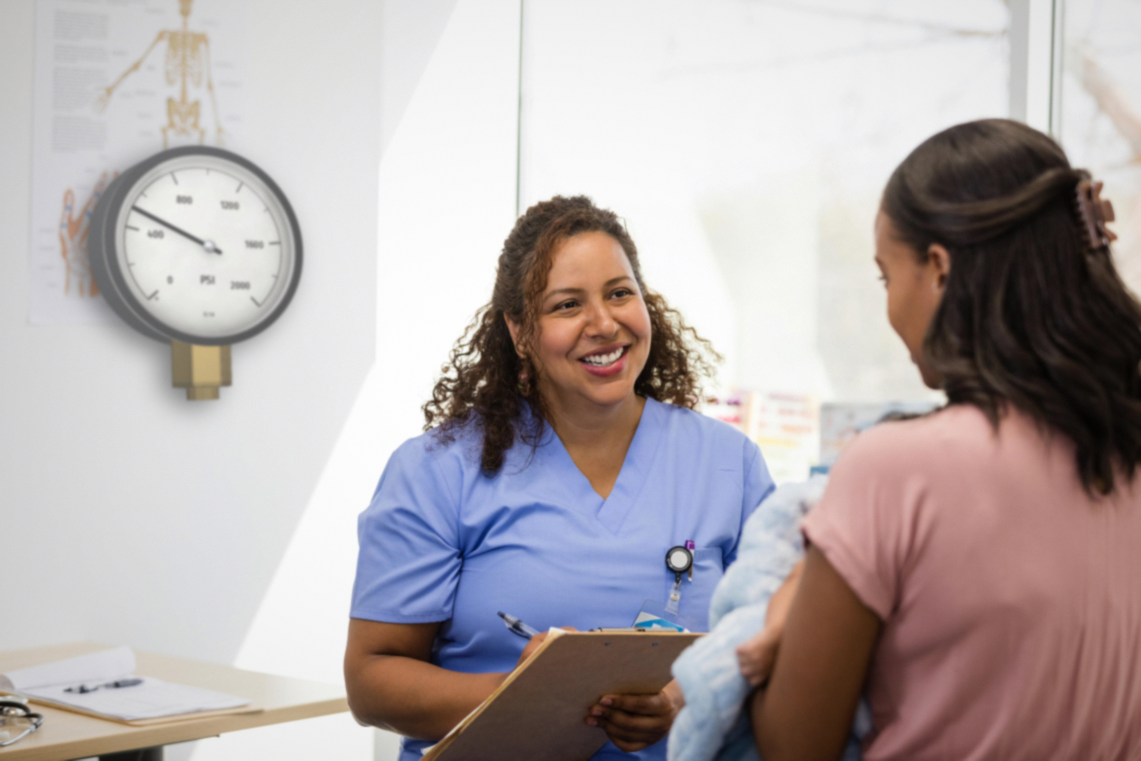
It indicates 500,psi
